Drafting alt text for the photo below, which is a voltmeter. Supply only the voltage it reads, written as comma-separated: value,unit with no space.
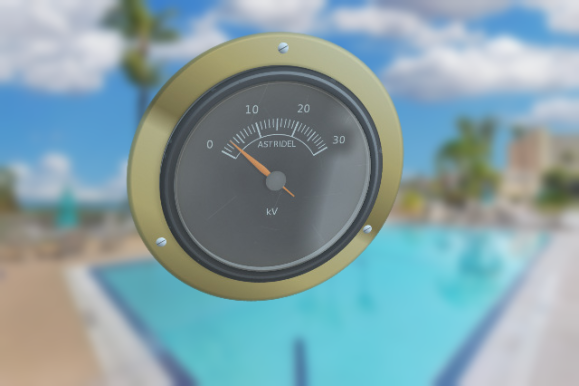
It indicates 3,kV
